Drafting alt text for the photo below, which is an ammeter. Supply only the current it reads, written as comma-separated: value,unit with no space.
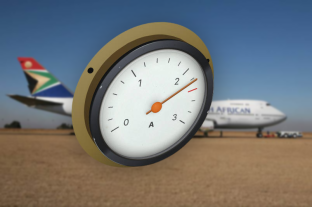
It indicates 2.2,A
